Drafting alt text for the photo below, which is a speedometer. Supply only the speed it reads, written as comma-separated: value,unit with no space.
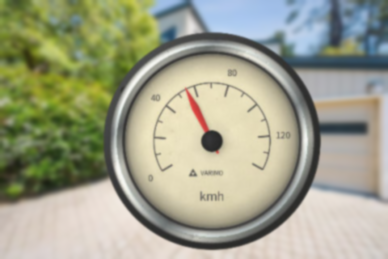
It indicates 55,km/h
